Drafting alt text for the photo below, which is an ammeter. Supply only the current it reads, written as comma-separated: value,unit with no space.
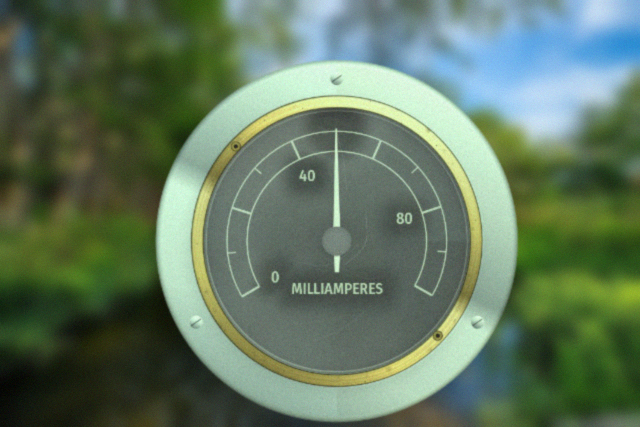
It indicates 50,mA
